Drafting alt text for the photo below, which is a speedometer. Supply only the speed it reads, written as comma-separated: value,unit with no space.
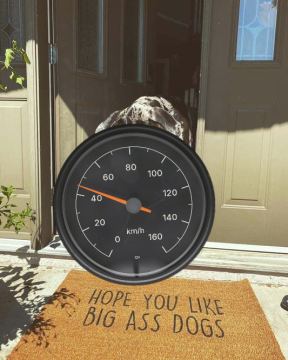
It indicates 45,km/h
